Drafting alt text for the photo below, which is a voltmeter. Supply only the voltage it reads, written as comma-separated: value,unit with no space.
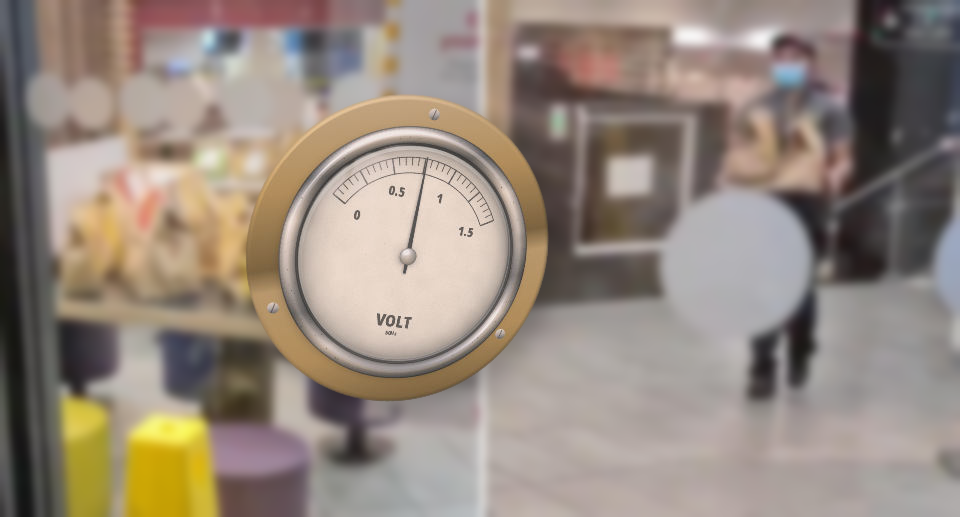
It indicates 0.75,V
